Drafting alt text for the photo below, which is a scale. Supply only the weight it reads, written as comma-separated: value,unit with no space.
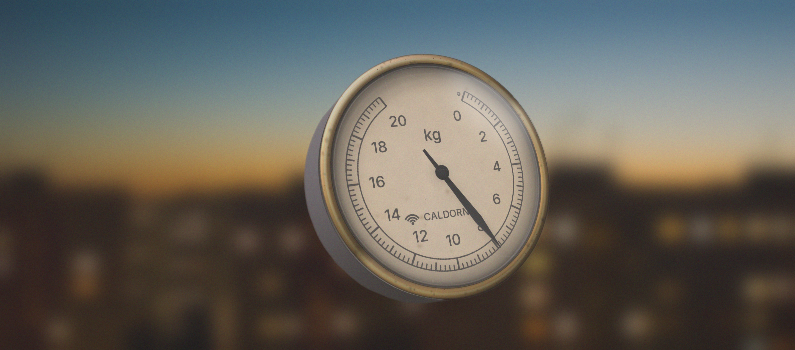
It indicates 8,kg
